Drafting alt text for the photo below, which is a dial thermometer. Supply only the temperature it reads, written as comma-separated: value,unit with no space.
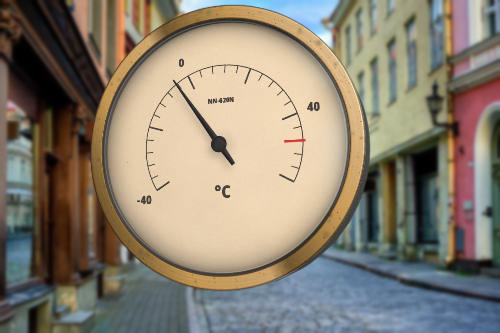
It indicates -4,°C
